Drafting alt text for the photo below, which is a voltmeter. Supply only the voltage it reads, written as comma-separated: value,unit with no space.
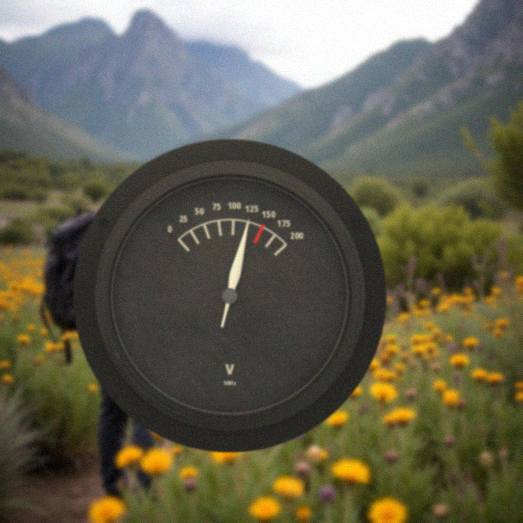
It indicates 125,V
